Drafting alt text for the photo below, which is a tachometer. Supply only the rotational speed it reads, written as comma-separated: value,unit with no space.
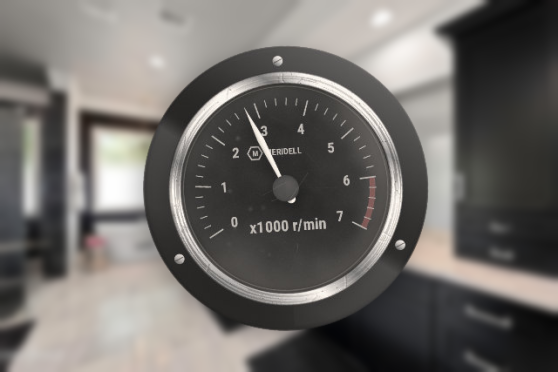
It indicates 2800,rpm
